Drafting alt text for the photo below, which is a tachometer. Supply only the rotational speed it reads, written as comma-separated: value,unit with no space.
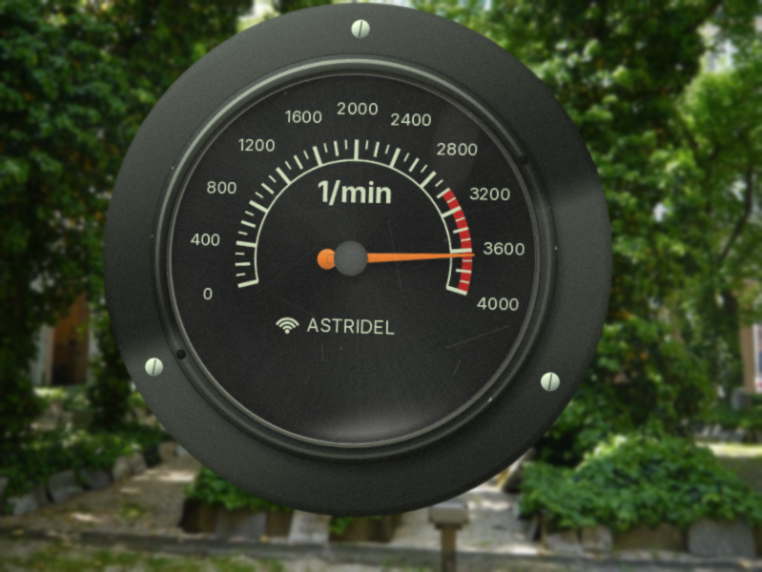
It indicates 3650,rpm
